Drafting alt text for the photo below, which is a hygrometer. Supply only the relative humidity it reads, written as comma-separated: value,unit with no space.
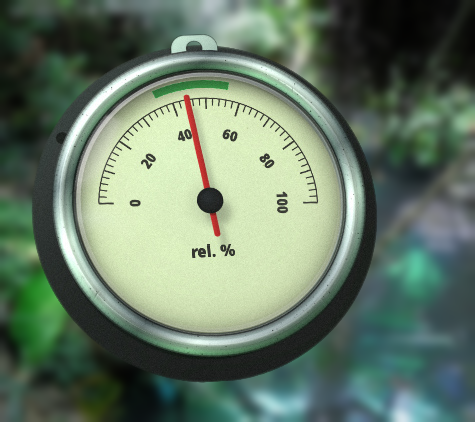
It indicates 44,%
